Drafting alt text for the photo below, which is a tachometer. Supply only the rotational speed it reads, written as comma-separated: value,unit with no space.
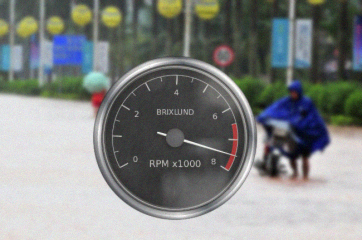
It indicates 7500,rpm
